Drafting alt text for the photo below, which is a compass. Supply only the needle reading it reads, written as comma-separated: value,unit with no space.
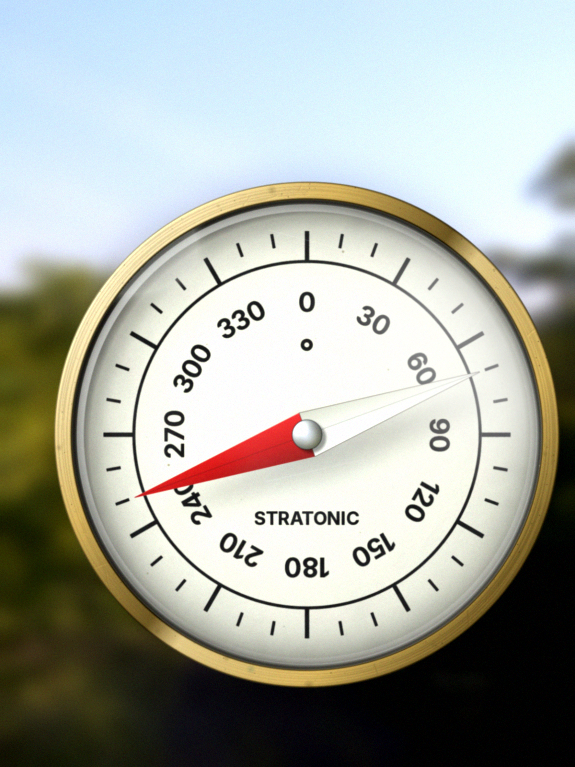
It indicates 250,°
